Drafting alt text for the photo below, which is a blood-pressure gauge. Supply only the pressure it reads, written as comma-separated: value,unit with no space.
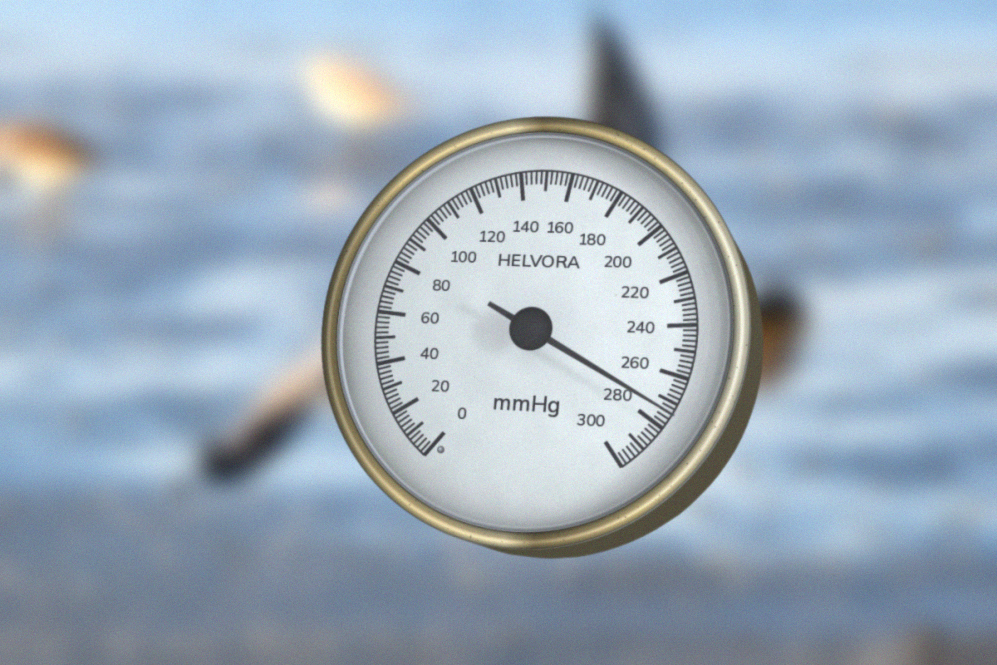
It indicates 274,mmHg
